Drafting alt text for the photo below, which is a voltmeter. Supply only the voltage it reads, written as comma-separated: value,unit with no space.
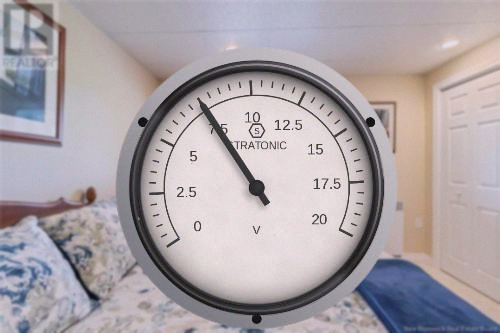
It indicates 7.5,V
